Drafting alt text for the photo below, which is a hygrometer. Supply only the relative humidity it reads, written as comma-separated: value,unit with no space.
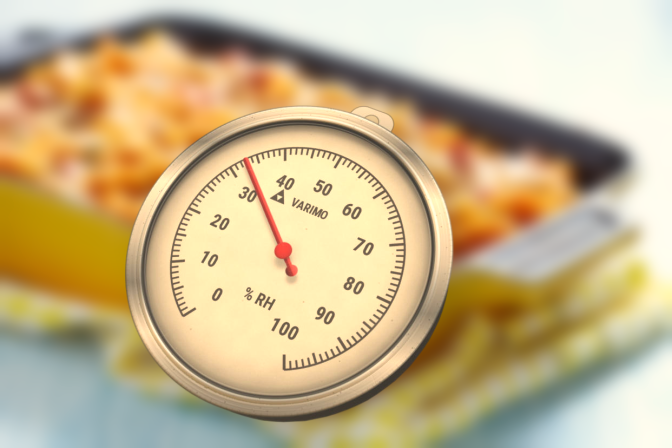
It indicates 33,%
